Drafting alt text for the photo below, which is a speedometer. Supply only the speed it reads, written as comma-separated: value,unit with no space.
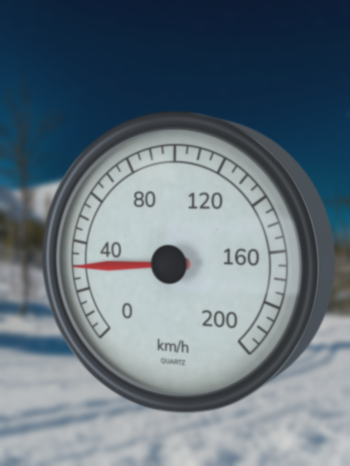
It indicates 30,km/h
